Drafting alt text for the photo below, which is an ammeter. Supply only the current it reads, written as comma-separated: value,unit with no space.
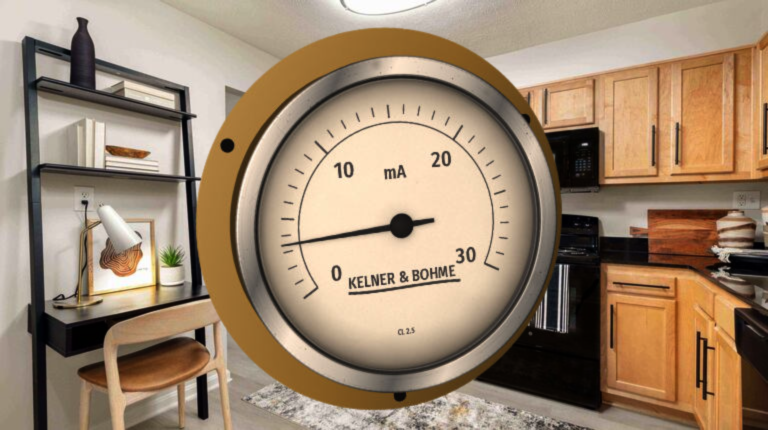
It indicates 3.5,mA
